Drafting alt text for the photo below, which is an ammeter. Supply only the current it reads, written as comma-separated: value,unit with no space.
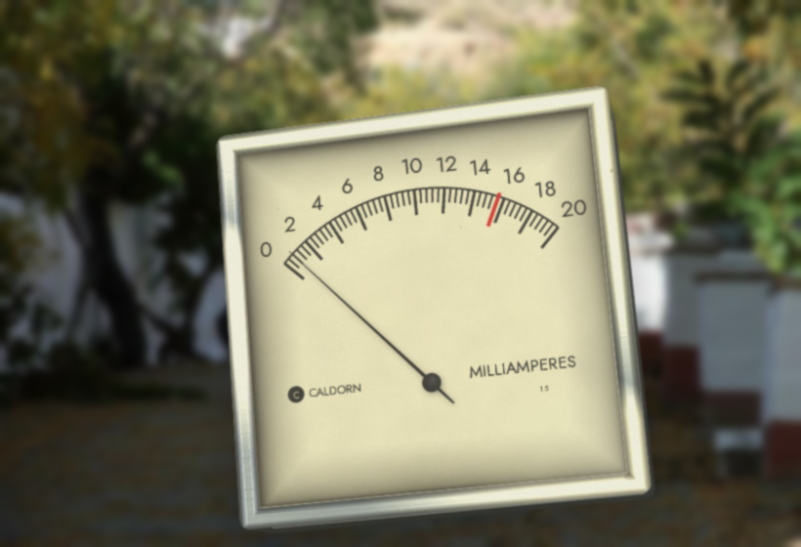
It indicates 0.8,mA
